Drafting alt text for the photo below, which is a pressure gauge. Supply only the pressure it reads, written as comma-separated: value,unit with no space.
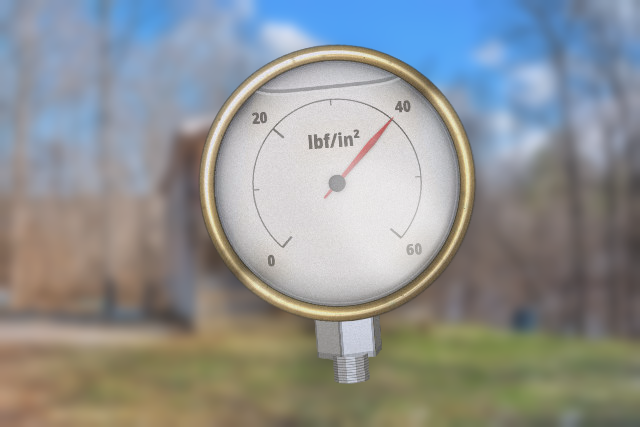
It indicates 40,psi
